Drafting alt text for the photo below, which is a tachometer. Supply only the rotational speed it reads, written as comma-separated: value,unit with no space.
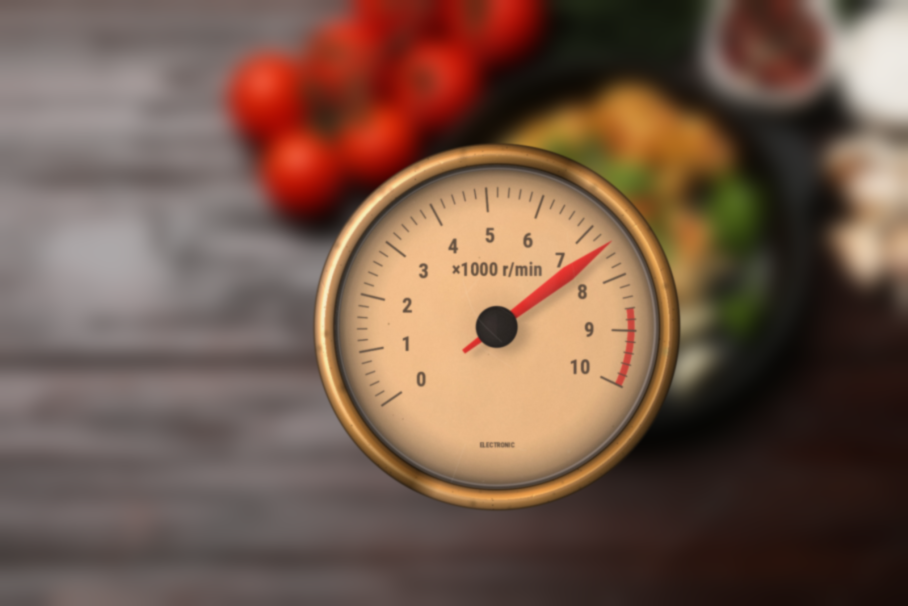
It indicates 7400,rpm
